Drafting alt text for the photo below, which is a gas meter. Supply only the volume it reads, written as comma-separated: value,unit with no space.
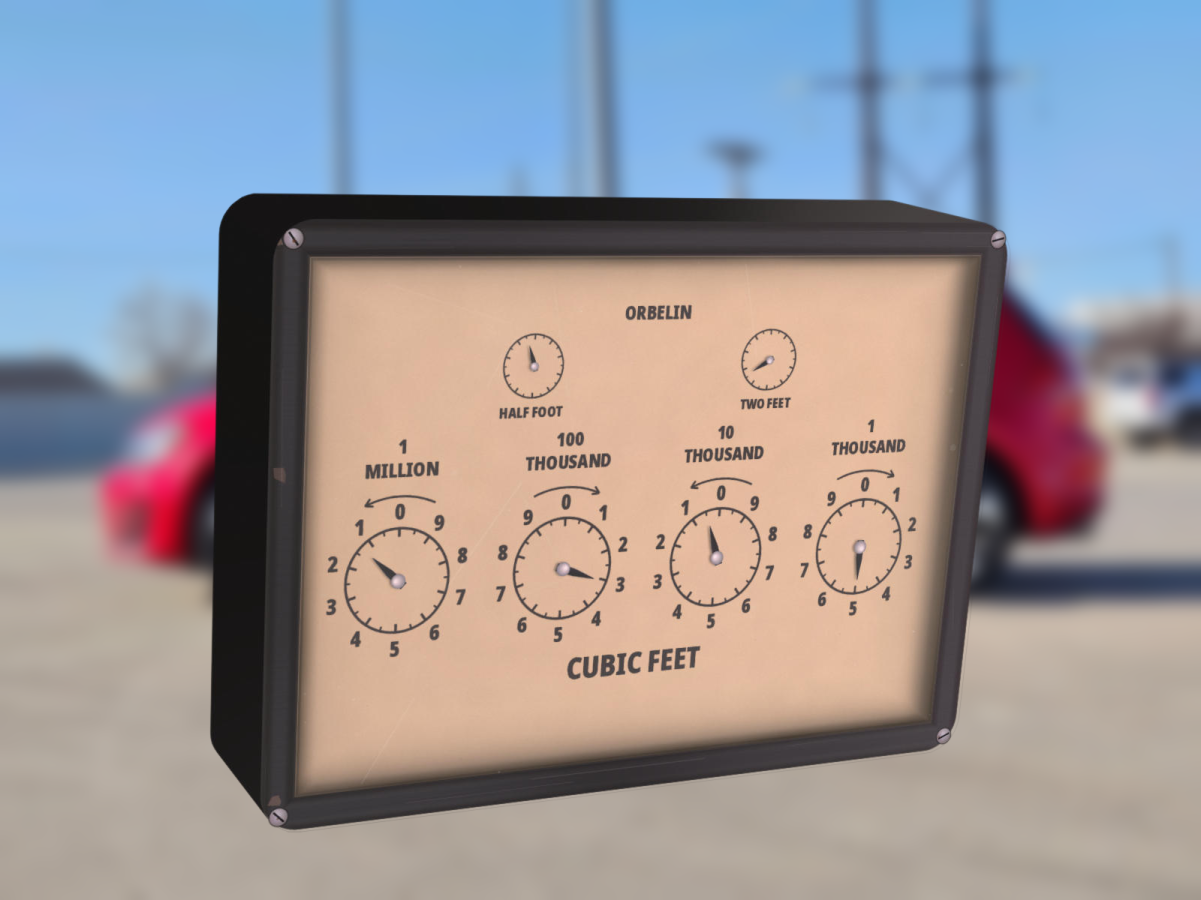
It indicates 130500,ft³
